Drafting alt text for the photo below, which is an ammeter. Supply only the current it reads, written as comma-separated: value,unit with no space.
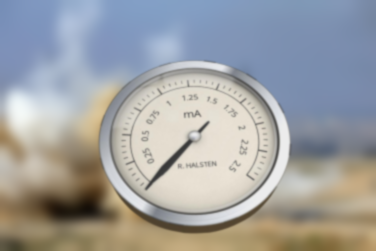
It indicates 0,mA
